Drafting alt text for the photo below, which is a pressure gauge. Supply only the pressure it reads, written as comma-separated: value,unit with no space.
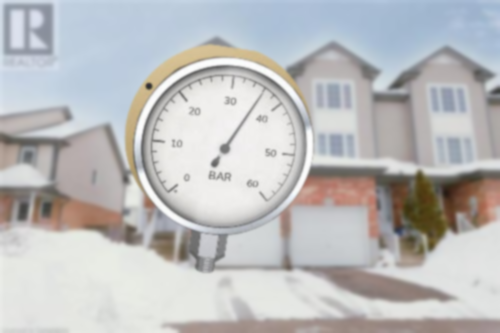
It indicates 36,bar
